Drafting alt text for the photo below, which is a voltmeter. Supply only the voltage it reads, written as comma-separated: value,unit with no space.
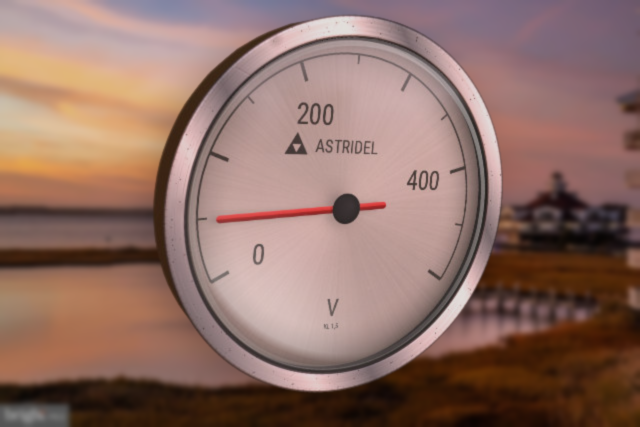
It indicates 50,V
